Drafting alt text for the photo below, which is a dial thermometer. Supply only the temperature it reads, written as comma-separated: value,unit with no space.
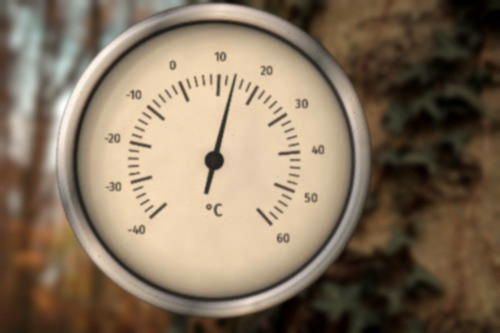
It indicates 14,°C
